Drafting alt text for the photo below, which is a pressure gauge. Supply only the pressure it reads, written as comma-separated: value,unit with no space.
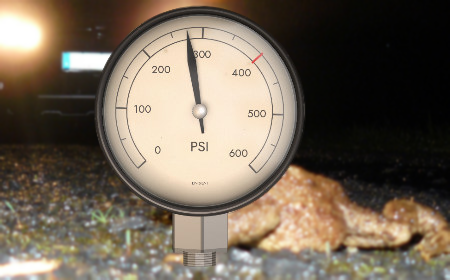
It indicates 275,psi
